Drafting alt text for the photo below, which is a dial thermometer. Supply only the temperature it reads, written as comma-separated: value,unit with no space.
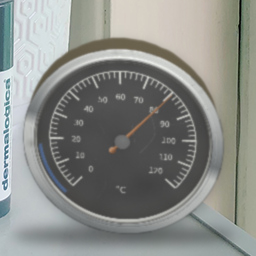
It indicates 80,°C
